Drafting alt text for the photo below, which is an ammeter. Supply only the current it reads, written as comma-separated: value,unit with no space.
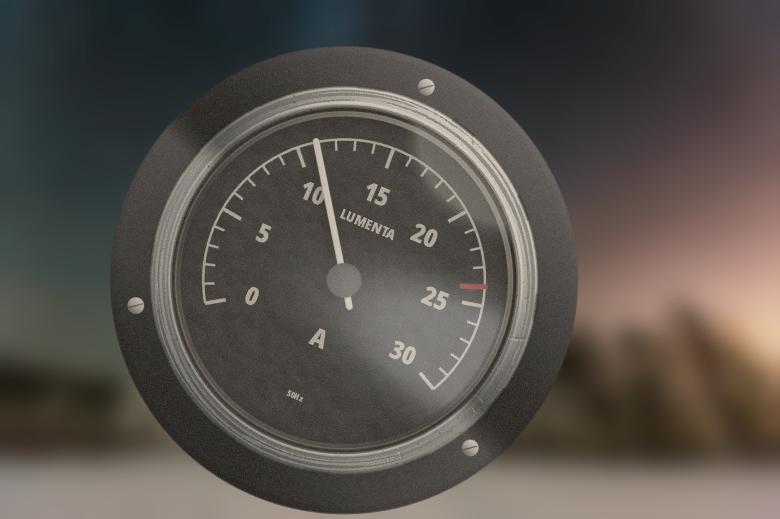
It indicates 11,A
